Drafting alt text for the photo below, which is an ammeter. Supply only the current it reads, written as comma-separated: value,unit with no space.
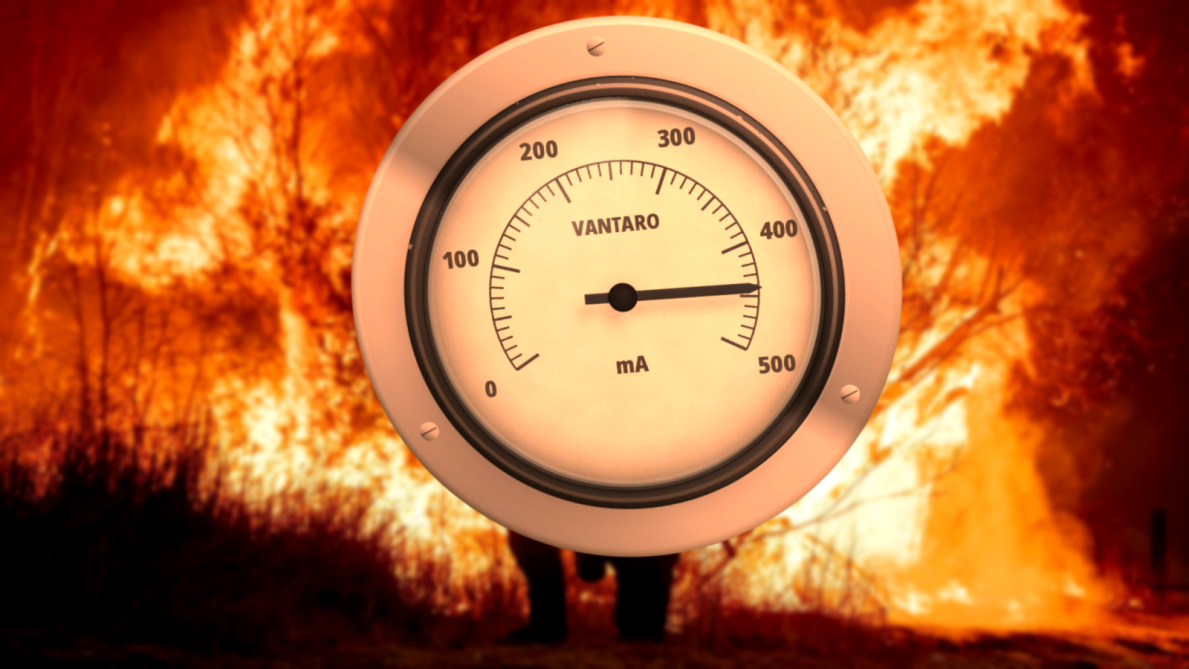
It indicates 440,mA
